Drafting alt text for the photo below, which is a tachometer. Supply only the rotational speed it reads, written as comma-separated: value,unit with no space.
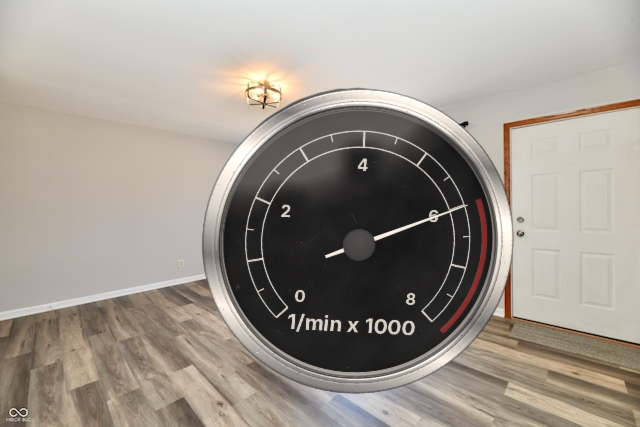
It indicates 6000,rpm
